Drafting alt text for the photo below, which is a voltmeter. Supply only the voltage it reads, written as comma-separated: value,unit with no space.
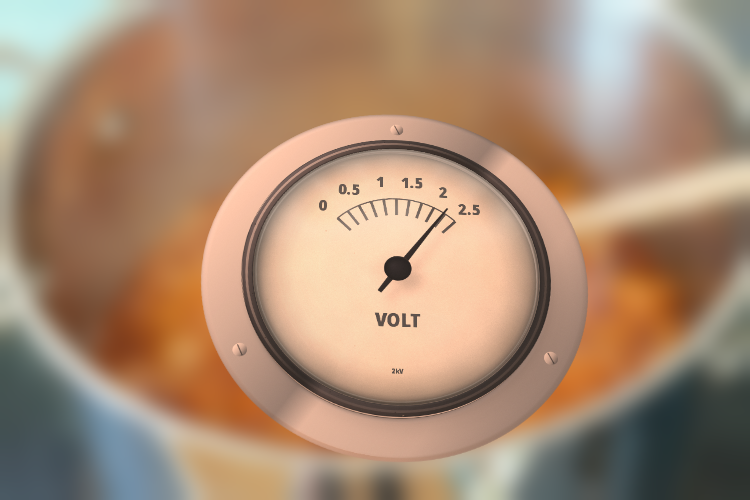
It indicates 2.25,V
